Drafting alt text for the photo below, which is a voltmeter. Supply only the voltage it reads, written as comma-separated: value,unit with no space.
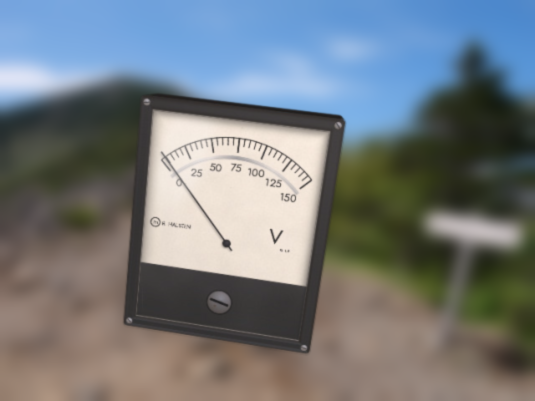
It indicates 5,V
